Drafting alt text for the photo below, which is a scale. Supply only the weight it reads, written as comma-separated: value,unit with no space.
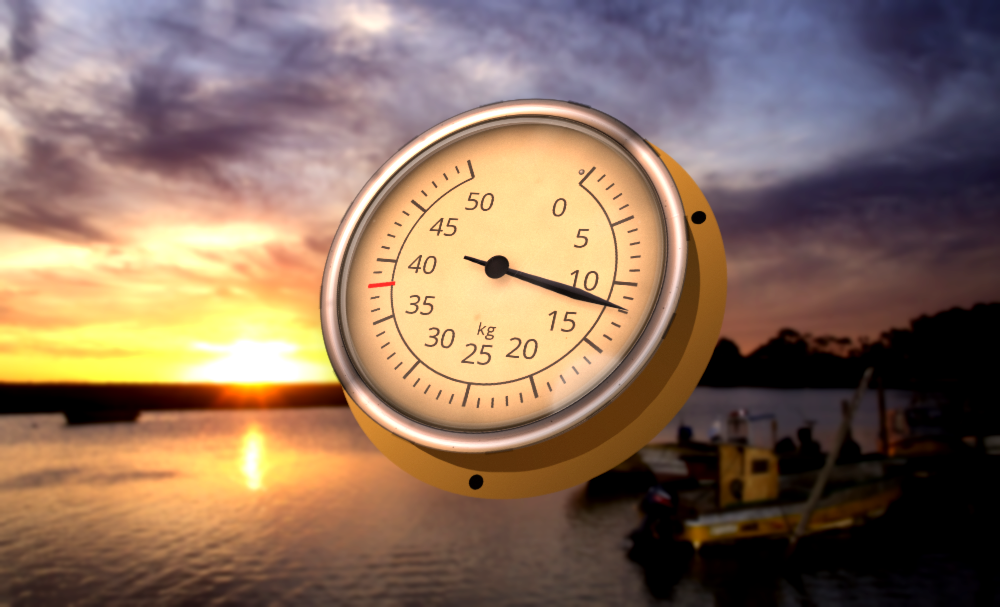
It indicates 12,kg
